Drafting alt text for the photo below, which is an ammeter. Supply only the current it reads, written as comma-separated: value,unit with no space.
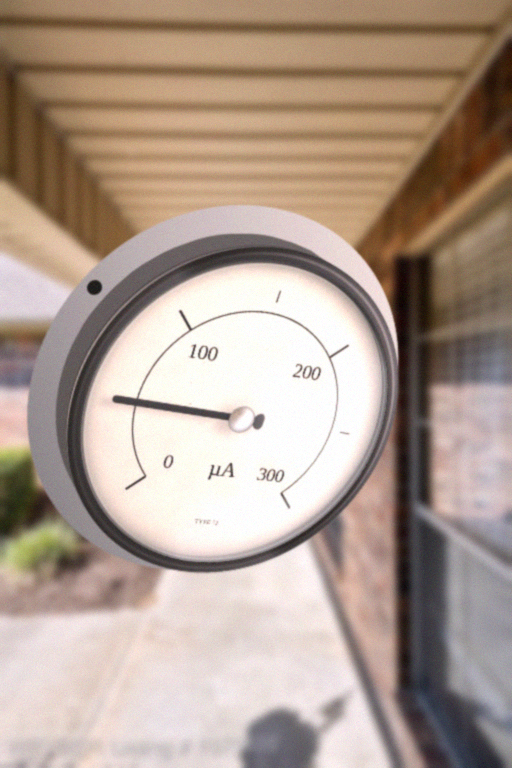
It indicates 50,µA
